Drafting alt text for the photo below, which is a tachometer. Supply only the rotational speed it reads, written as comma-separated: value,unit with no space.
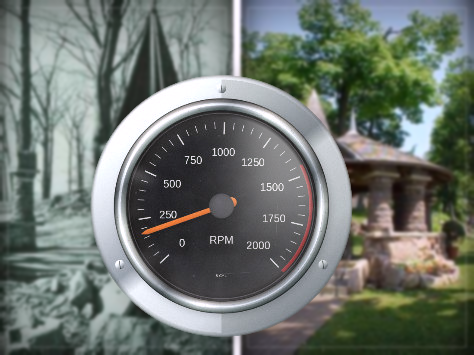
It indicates 175,rpm
